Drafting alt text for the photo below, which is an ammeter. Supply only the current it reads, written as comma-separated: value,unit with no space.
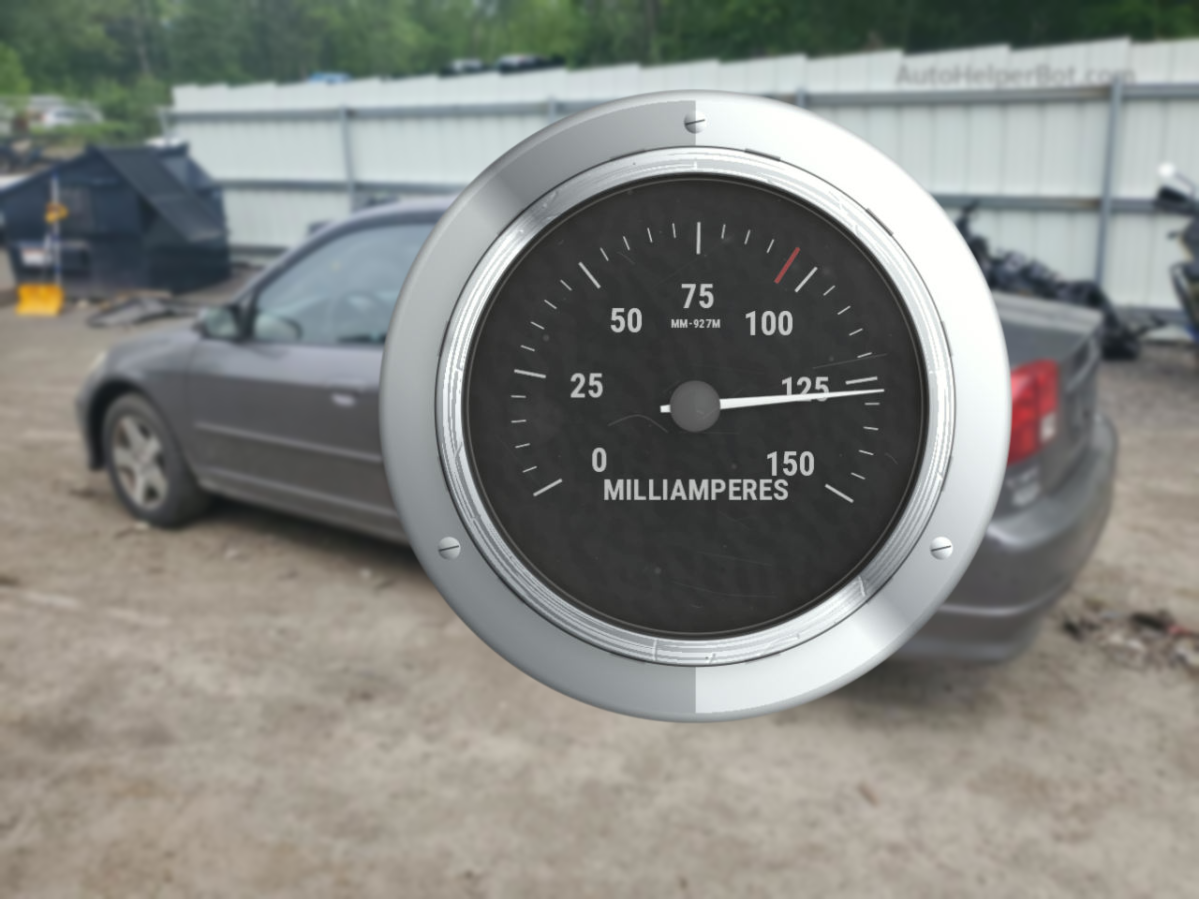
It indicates 127.5,mA
